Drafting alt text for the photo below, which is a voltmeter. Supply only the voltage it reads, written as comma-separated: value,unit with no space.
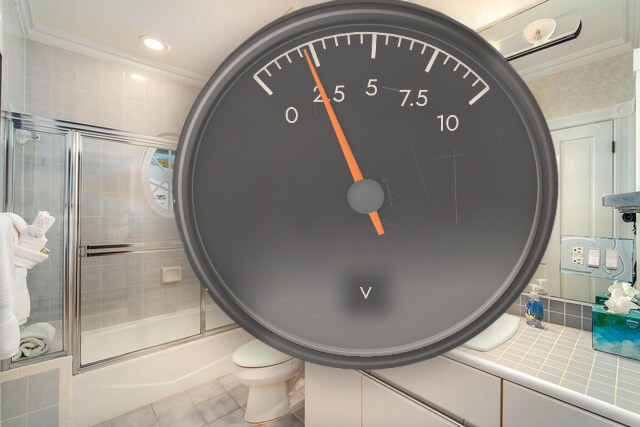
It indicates 2.25,V
